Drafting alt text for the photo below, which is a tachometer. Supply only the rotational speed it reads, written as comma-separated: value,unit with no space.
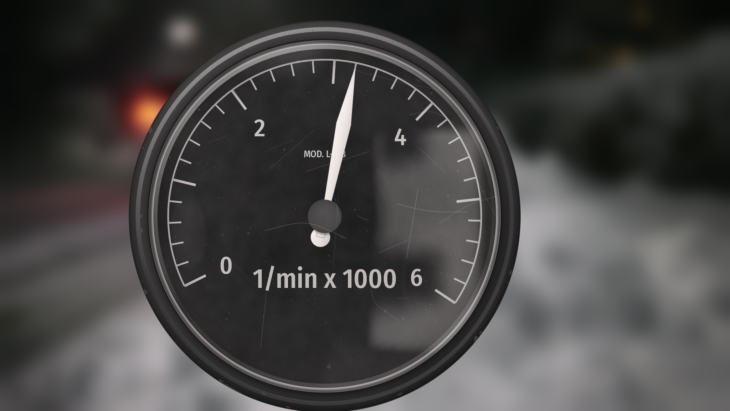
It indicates 3200,rpm
